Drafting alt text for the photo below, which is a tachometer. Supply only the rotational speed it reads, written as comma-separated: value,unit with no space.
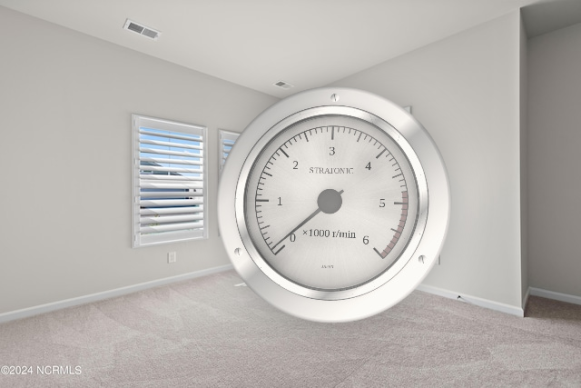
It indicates 100,rpm
